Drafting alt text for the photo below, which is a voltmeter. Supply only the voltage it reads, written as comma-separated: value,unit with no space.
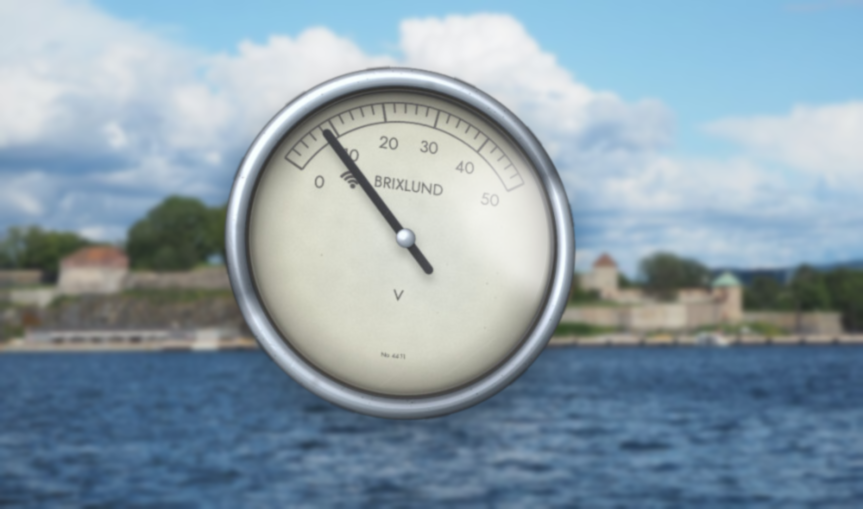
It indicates 8,V
